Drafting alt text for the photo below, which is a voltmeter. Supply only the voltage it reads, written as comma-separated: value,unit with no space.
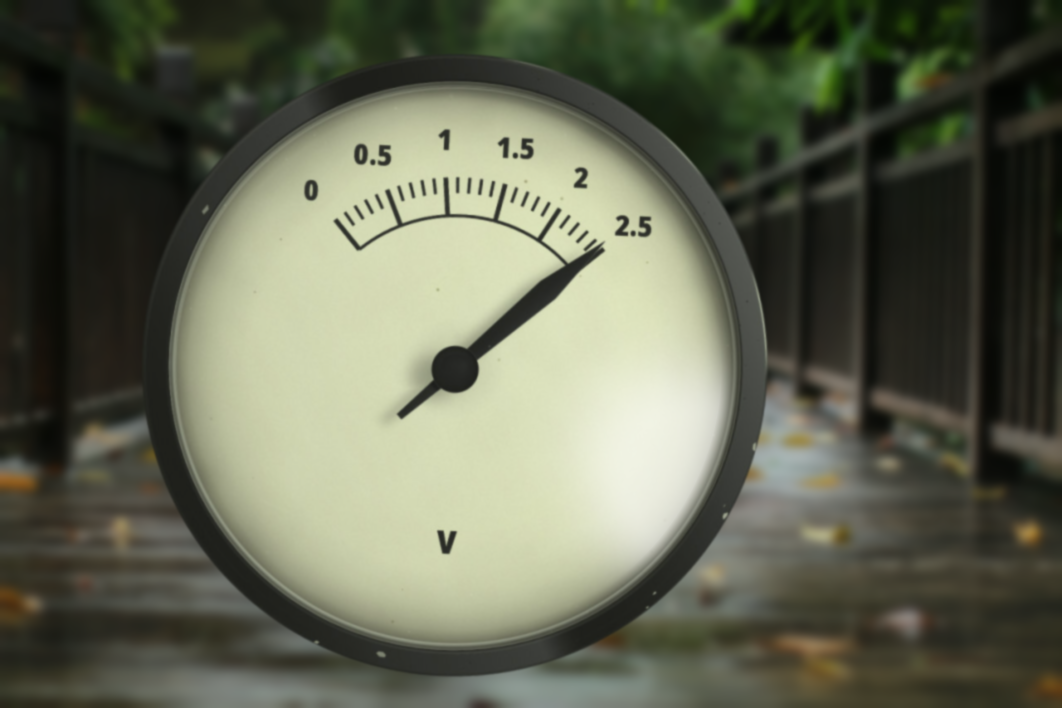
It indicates 2.45,V
